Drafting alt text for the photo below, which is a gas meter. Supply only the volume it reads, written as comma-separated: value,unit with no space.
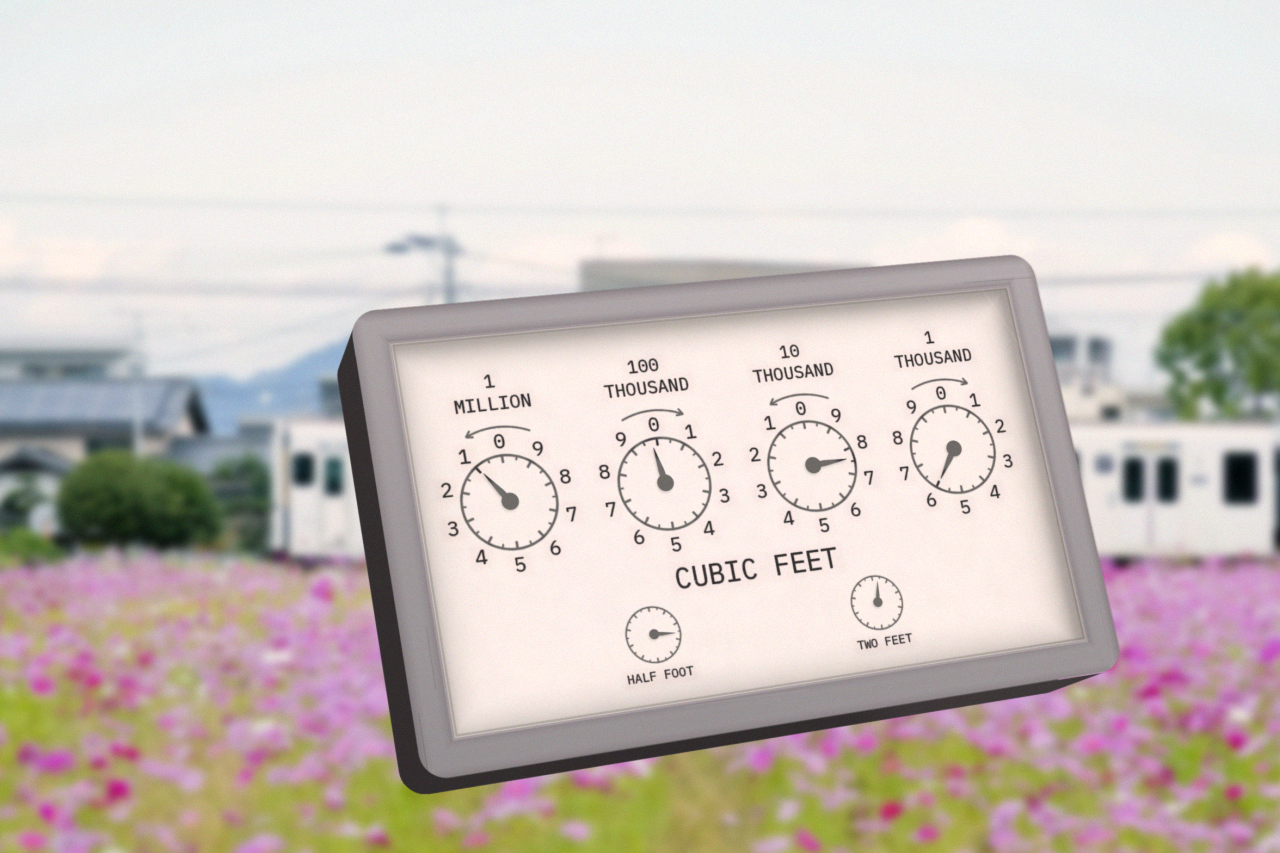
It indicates 97600,ft³
